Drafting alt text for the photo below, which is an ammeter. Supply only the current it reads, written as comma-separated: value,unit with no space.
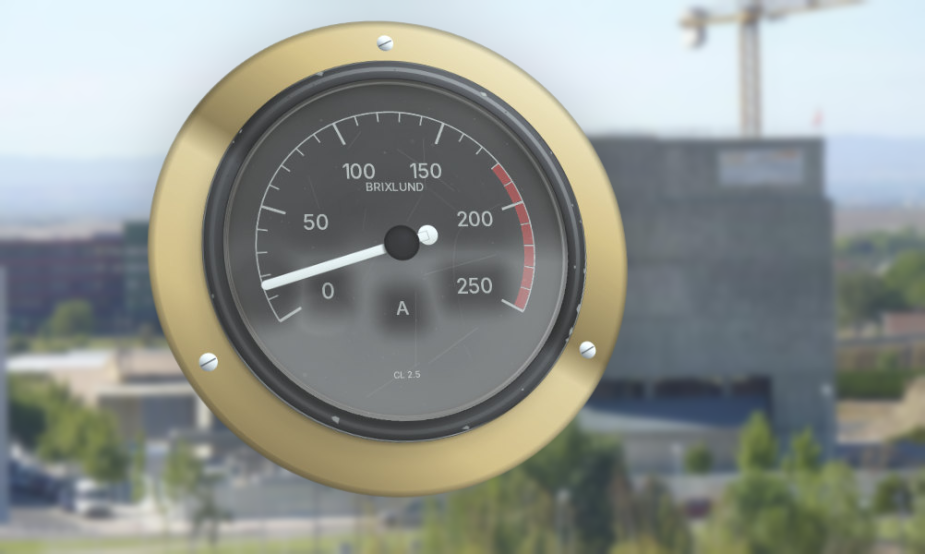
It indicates 15,A
